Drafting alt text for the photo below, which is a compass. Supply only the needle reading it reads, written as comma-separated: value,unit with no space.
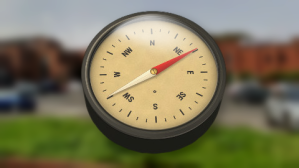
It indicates 60,°
